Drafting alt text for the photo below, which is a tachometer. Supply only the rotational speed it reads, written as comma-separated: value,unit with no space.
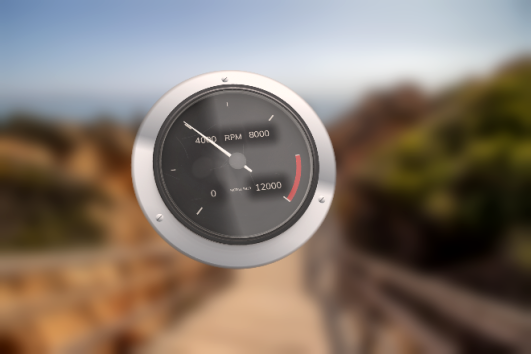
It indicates 4000,rpm
